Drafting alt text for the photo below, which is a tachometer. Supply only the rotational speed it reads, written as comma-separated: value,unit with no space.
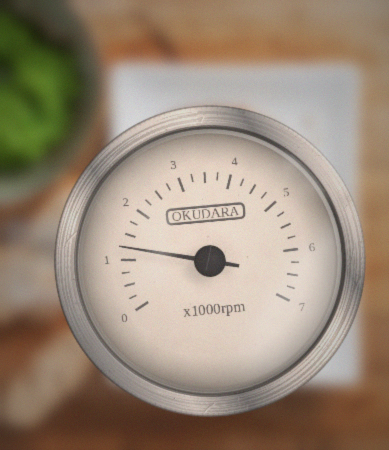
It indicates 1250,rpm
